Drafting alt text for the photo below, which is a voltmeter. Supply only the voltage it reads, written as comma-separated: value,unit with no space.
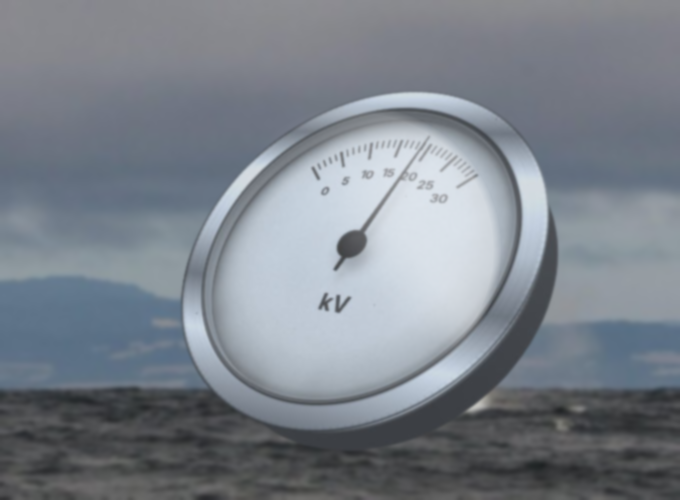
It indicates 20,kV
